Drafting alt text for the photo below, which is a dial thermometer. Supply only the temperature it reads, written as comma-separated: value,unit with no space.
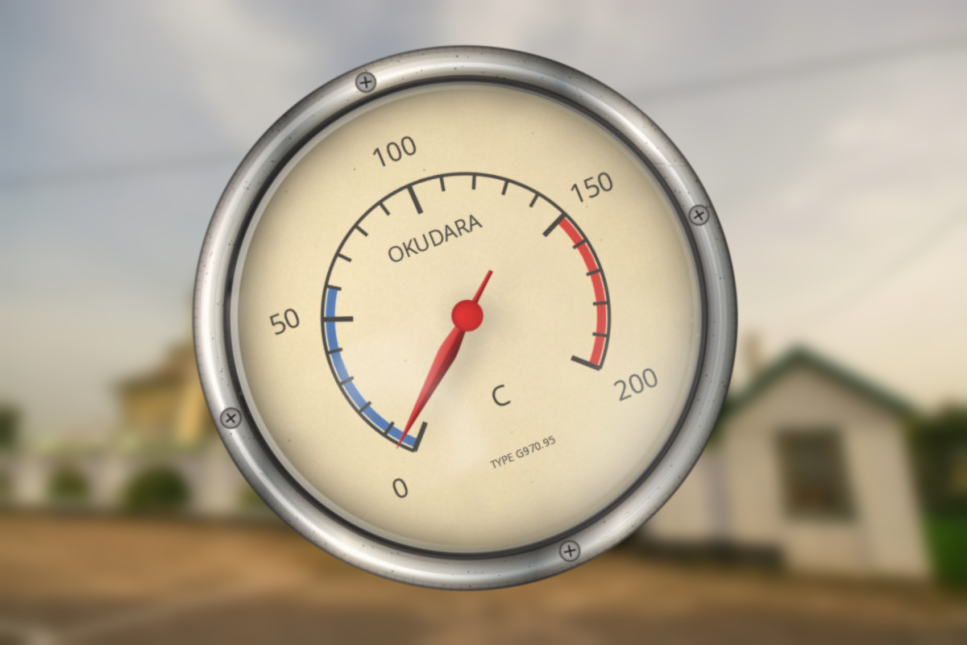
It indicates 5,°C
